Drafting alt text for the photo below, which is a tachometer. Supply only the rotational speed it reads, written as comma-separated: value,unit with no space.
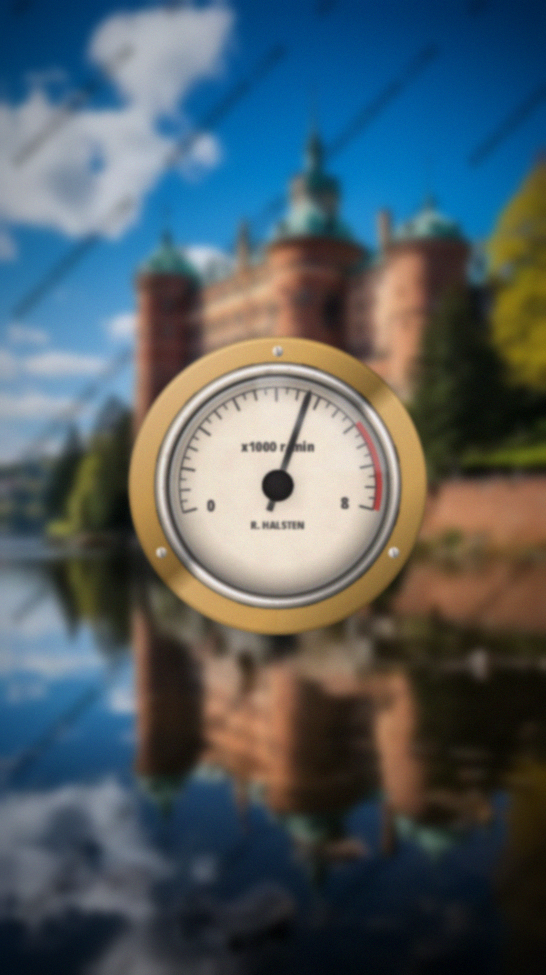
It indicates 4750,rpm
